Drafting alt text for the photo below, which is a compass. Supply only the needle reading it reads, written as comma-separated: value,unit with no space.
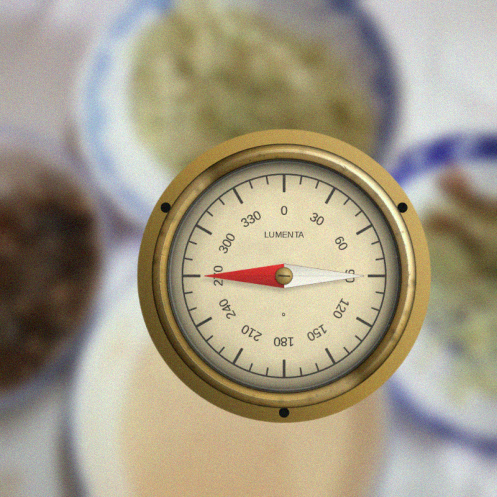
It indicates 270,°
